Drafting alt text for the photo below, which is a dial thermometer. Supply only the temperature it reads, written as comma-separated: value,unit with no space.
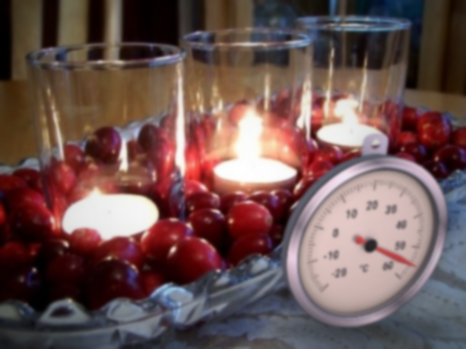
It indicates 55,°C
